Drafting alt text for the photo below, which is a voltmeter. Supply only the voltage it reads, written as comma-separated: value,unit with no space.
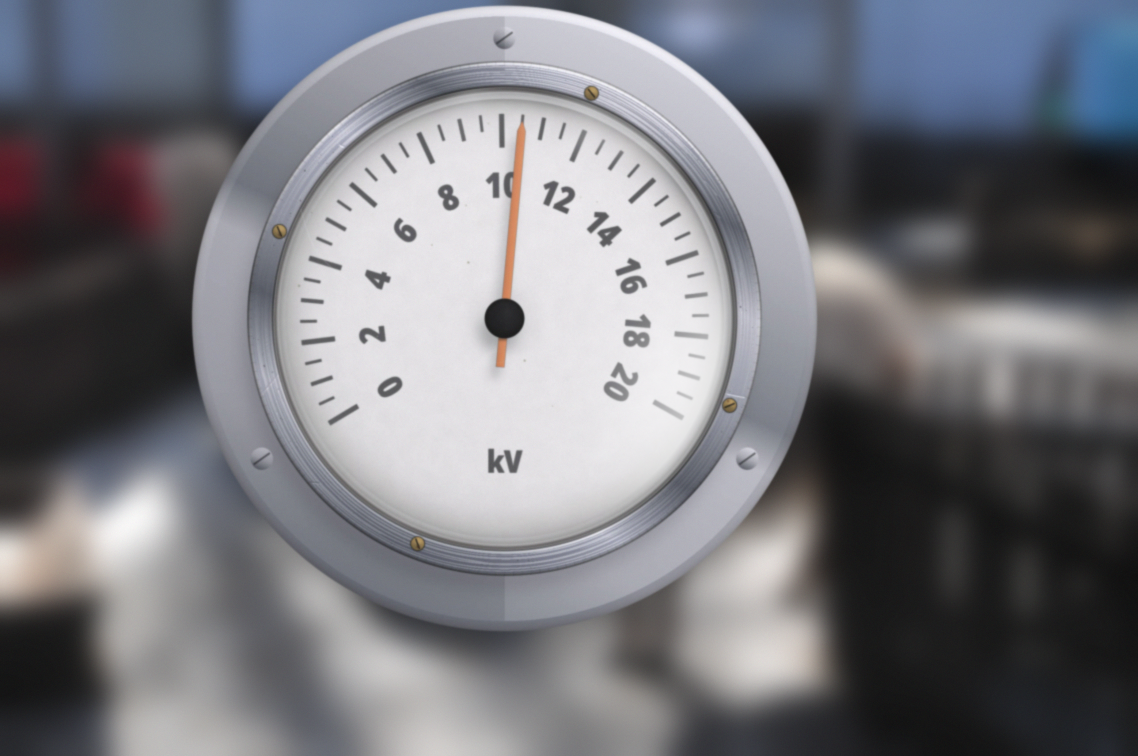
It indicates 10.5,kV
